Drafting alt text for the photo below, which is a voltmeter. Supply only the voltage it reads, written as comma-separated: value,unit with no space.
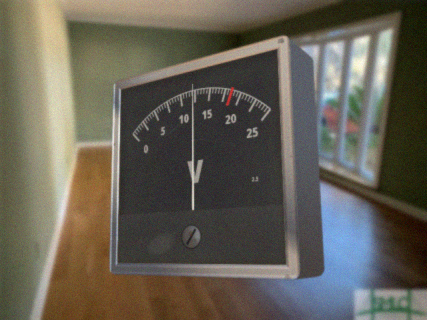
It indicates 12.5,V
